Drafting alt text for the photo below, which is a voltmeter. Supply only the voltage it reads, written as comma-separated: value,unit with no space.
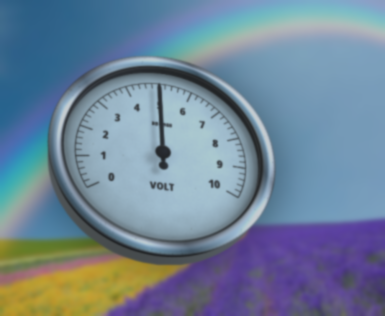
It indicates 5,V
